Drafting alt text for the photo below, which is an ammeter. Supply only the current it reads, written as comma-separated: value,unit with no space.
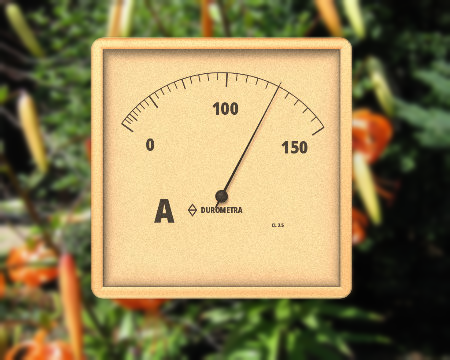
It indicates 125,A
